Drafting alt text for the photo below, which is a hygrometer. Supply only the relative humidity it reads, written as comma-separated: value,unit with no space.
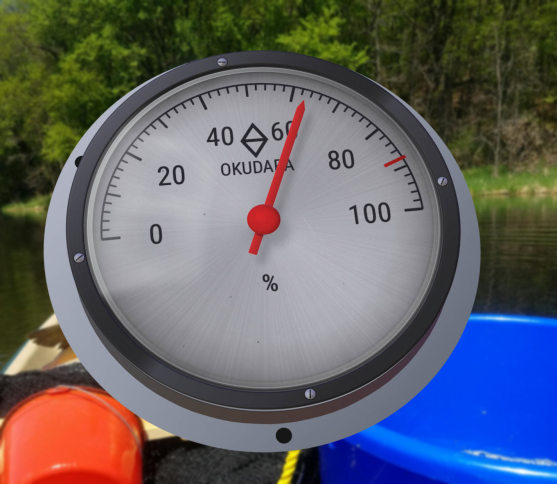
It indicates 63,%
